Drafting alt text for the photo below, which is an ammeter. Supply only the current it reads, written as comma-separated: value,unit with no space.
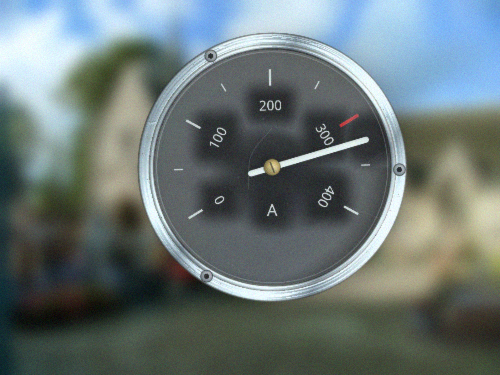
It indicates 325,A
